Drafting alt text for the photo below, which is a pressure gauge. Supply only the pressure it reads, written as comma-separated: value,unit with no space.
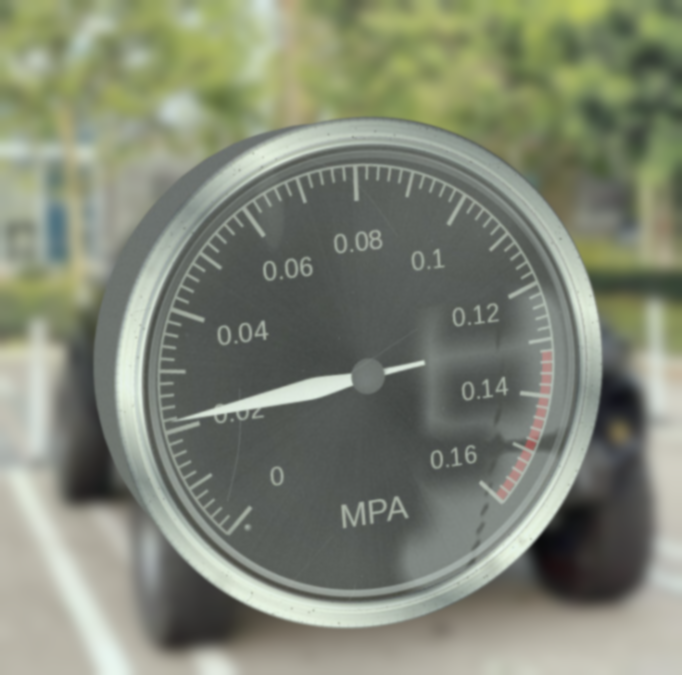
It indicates 0.022,MPa
